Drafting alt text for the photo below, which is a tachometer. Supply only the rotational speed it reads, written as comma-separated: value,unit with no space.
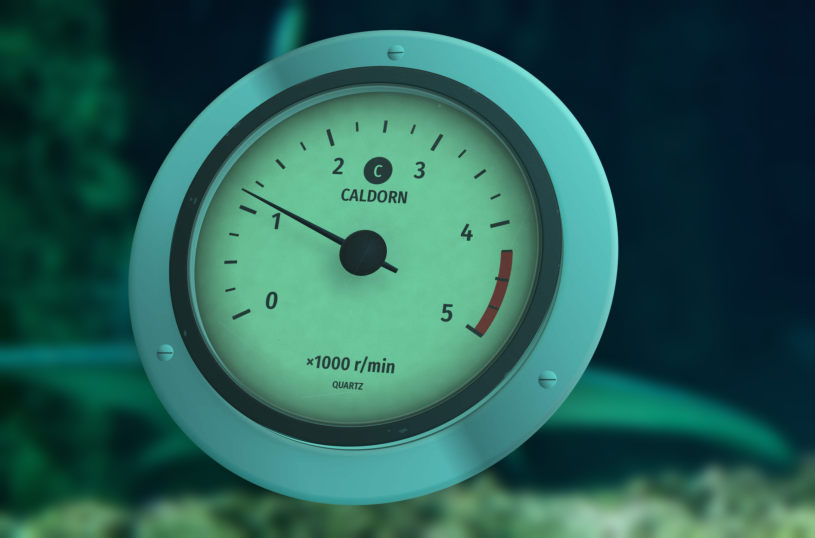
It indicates 1125,rpm
